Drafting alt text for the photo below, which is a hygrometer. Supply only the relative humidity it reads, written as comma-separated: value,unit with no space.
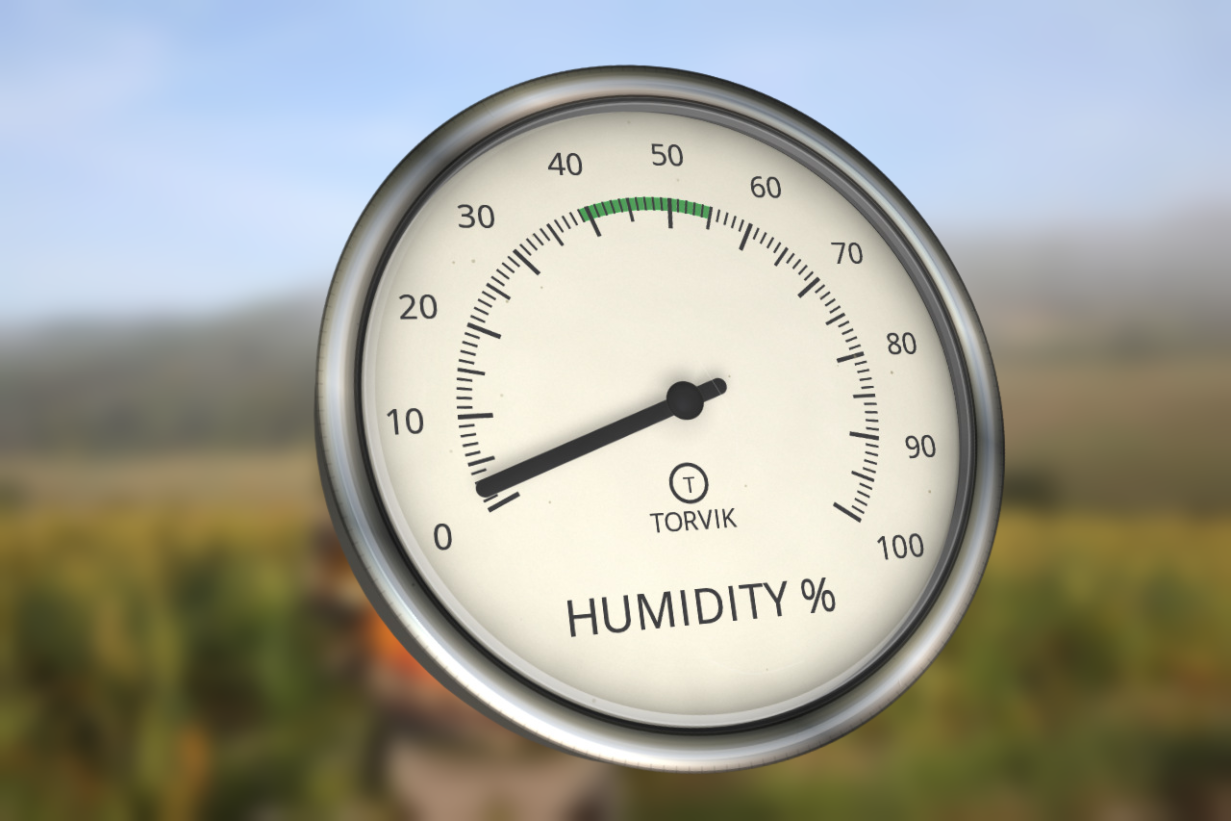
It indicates 2,%
